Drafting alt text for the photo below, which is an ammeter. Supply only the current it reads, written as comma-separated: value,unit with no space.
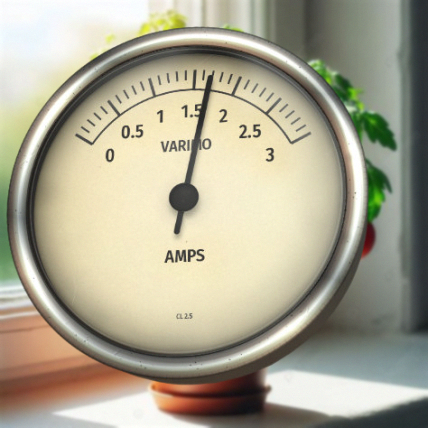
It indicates 1.7,A
